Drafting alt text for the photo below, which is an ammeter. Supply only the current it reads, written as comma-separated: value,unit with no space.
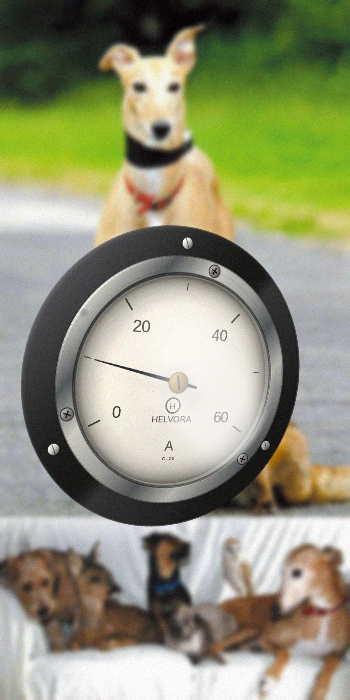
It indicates 10,A
